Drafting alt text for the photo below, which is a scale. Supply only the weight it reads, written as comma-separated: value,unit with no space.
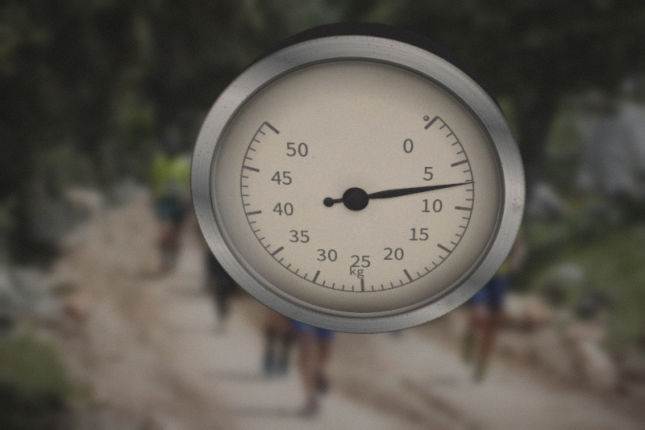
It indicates 7,kg
